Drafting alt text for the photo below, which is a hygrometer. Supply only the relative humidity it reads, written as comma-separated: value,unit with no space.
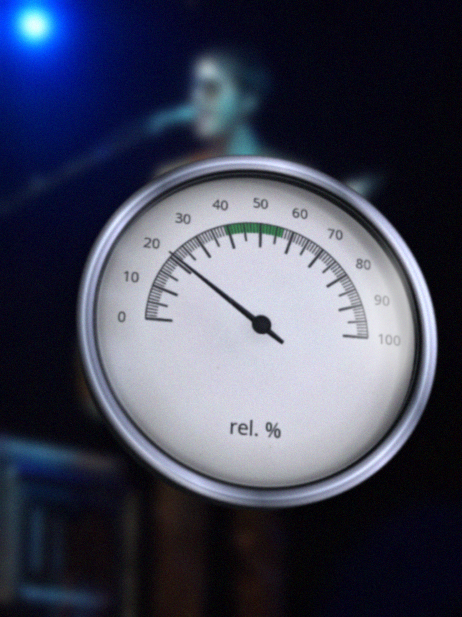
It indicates 20,%
